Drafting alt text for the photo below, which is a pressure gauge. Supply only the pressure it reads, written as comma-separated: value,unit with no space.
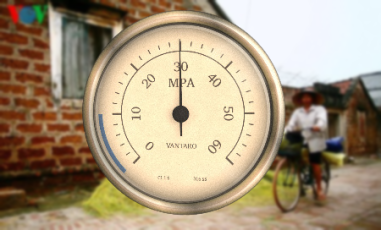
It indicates 30,MPa
